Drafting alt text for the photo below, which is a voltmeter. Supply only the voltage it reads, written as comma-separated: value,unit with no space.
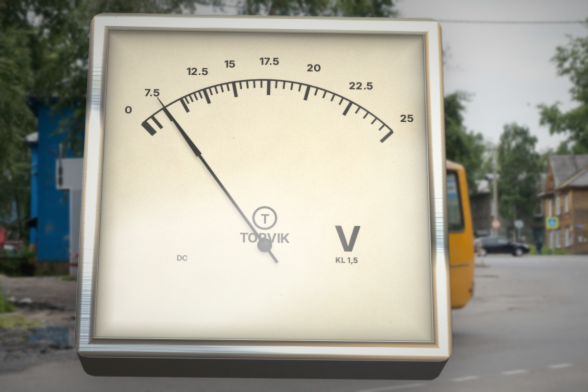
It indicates 7.5,V
